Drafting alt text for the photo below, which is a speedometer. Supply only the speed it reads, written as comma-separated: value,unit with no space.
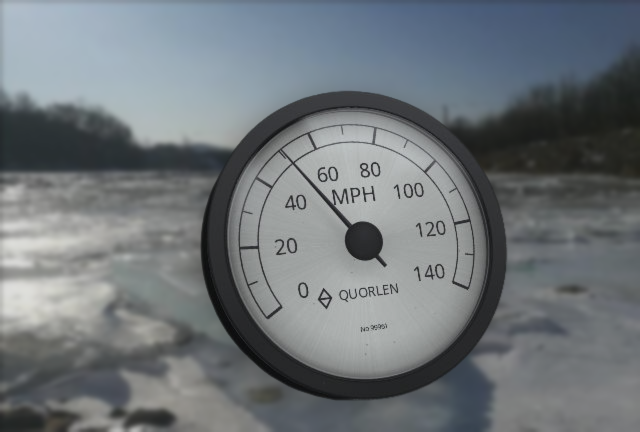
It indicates 50,mph
